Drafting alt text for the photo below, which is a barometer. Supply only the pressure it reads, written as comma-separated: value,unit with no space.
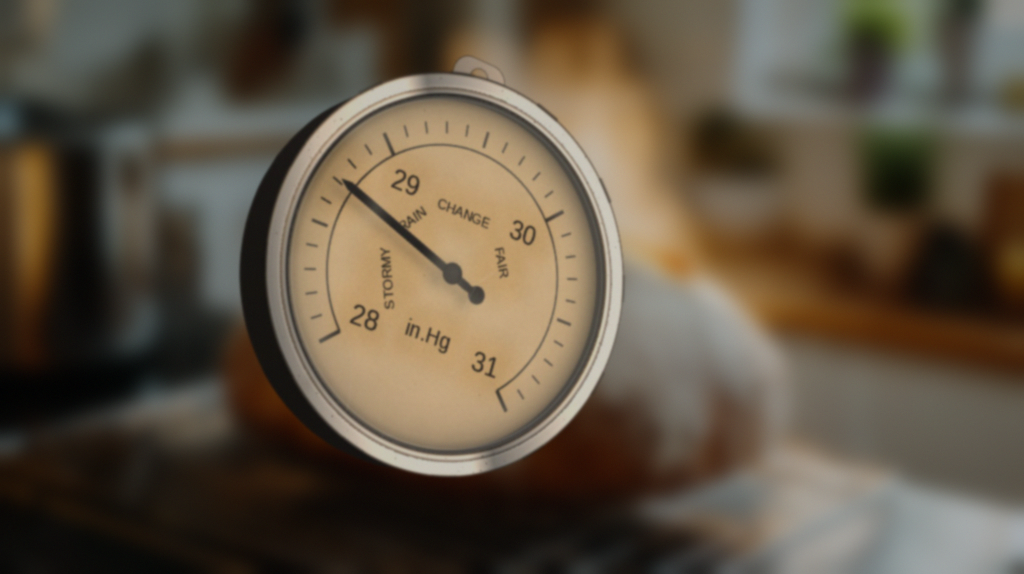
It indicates 28.7,inHg
